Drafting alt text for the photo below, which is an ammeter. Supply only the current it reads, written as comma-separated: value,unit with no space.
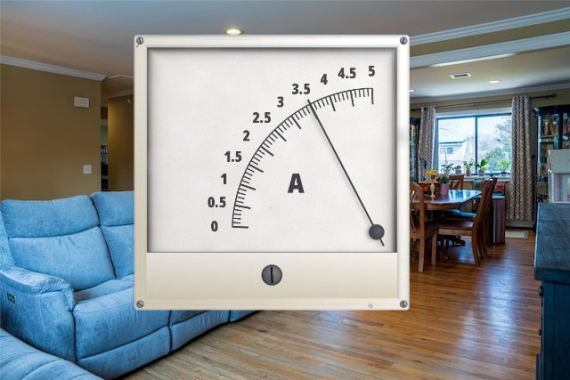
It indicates 3.5,A
